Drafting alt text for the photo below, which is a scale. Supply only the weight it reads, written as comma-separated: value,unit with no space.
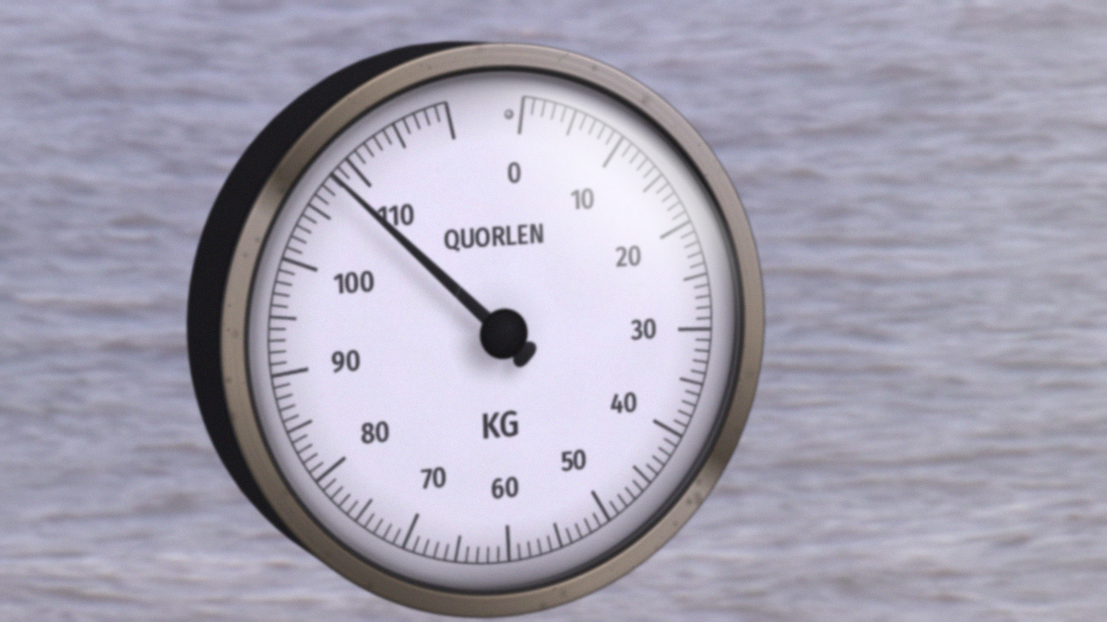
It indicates 108,kg
